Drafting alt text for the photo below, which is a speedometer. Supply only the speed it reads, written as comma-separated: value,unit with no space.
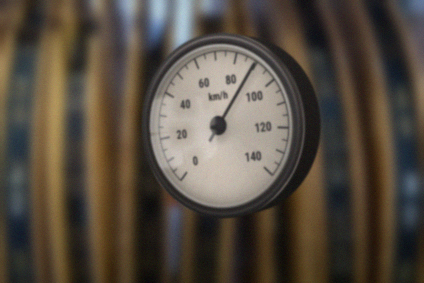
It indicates 90,km/h
